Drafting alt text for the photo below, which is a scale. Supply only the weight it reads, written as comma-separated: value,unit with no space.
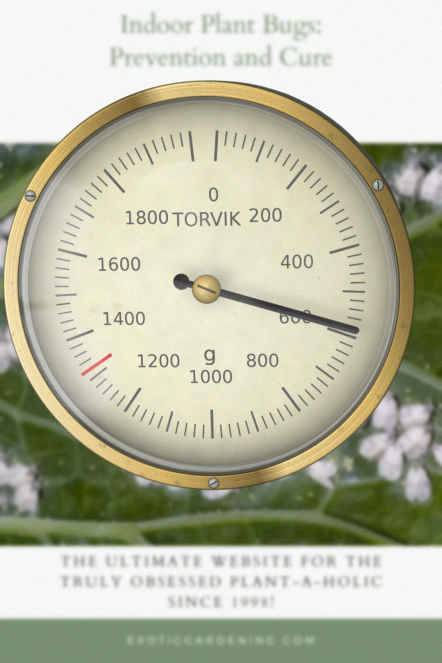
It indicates 580,g
